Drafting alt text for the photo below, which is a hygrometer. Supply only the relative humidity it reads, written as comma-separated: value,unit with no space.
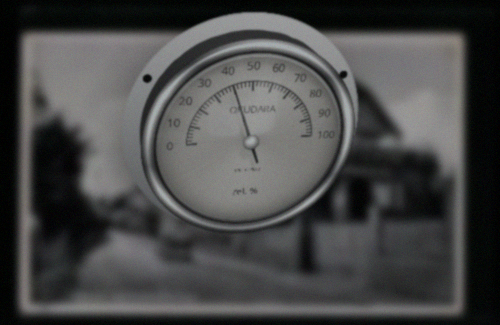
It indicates 40,%
